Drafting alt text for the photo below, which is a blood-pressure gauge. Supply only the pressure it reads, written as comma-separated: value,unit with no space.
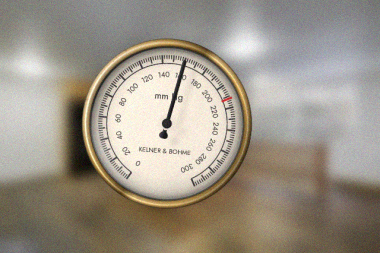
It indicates 160,mmHg
